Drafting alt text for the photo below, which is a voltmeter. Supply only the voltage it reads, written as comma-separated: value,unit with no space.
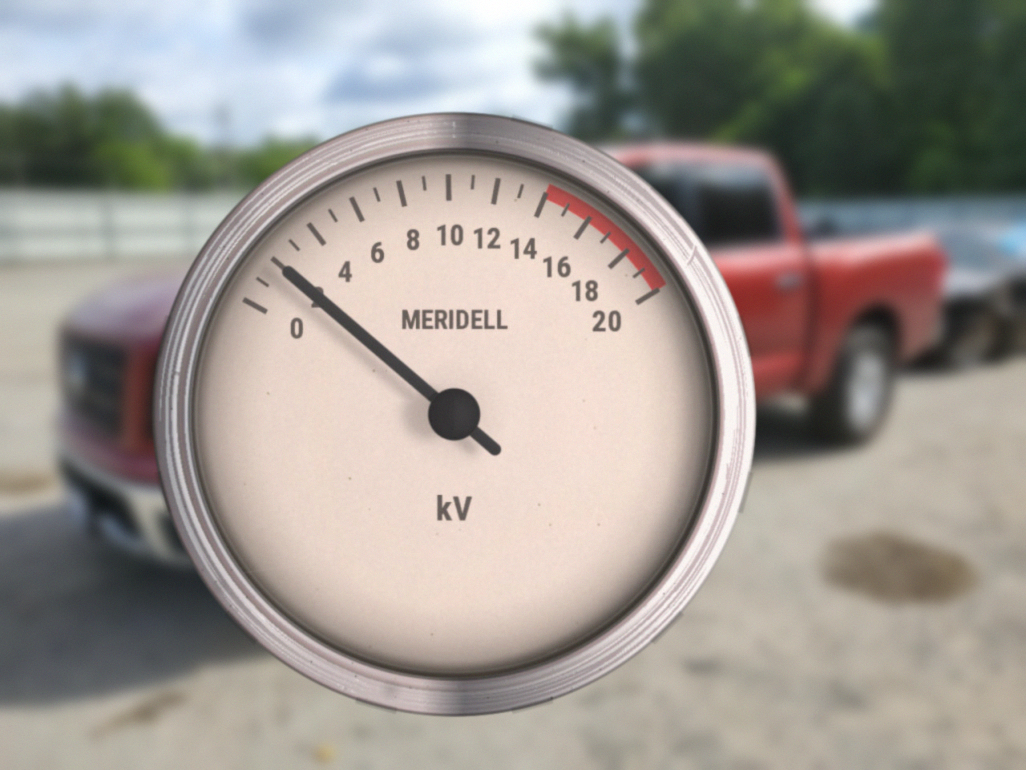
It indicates 2,kV
